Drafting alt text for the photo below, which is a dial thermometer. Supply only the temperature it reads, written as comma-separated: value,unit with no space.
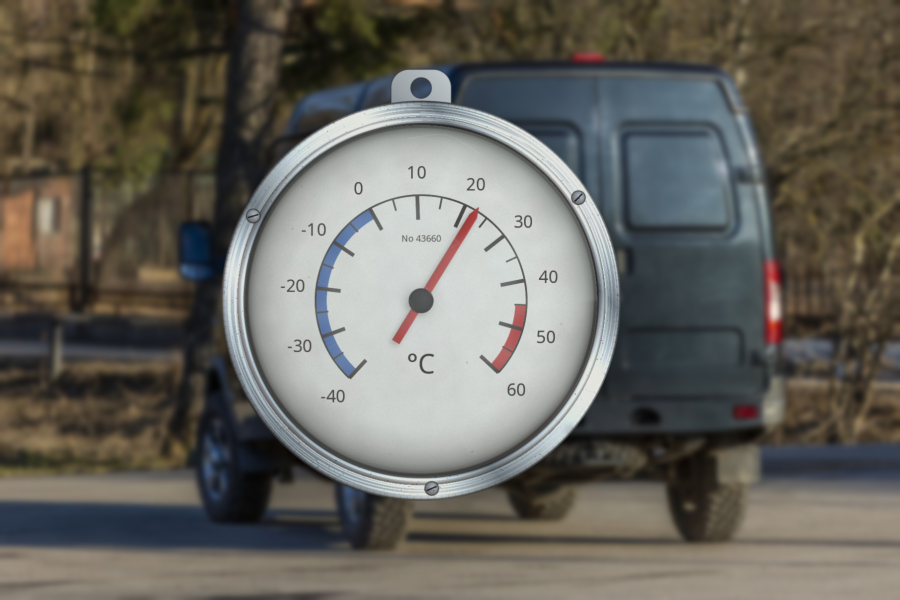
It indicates 22.5,°C
